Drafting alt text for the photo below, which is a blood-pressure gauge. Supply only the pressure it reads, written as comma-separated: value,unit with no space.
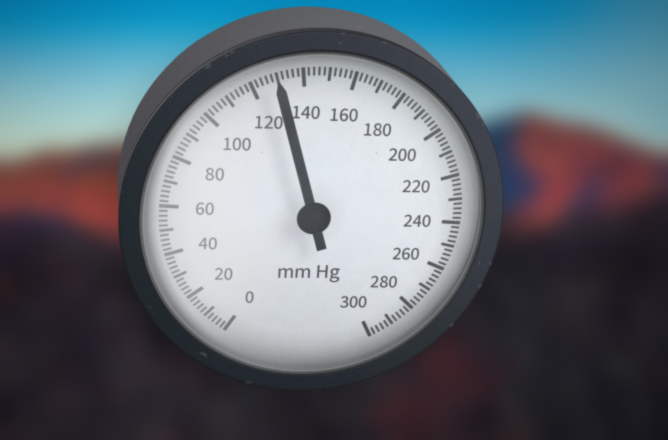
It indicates 130,mmHg
